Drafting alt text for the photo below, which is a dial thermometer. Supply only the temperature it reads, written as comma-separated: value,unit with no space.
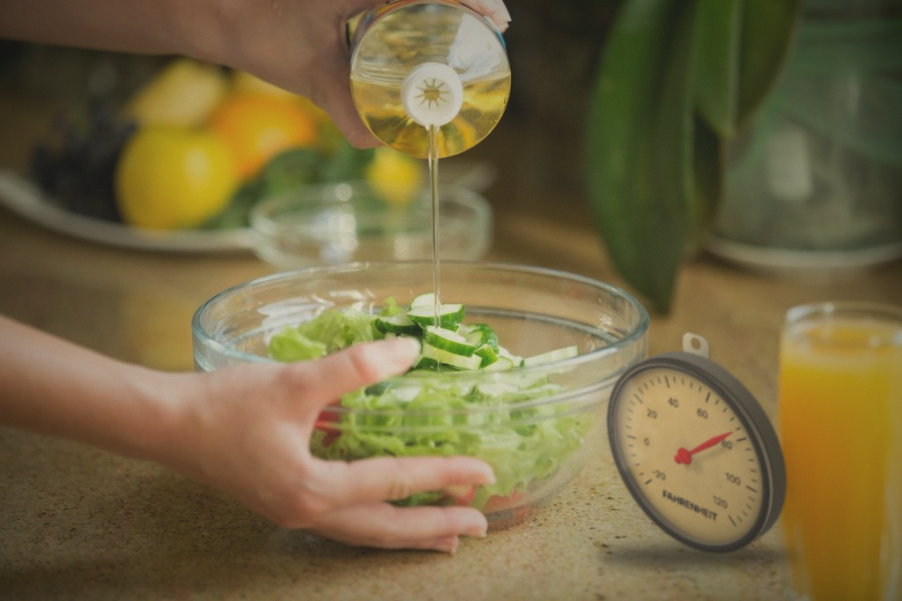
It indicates 76,°F
